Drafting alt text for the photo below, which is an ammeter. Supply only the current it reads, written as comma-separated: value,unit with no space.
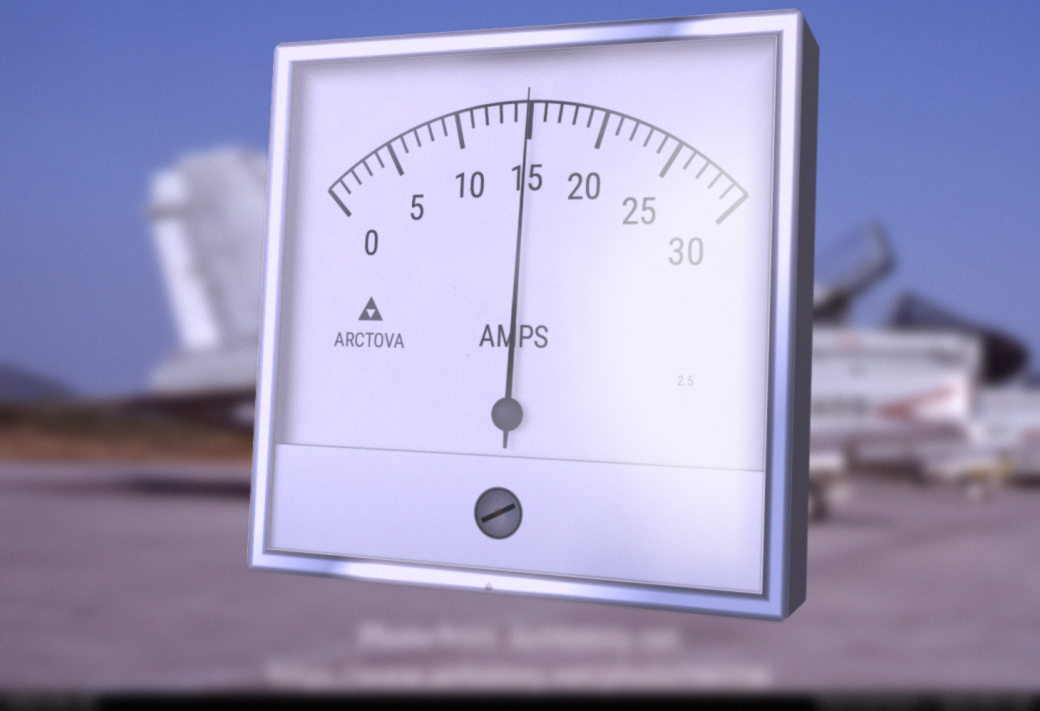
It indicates 15,A
